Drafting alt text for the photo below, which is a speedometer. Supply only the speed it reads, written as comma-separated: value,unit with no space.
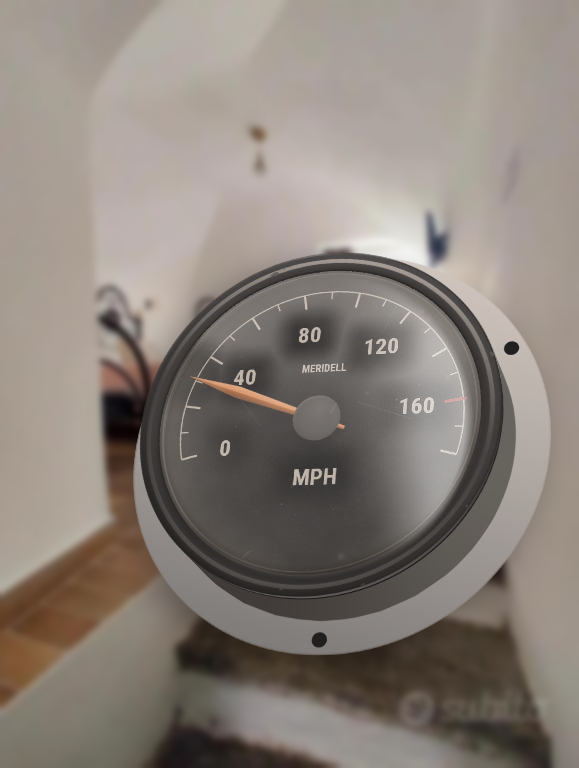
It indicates 30,mph
